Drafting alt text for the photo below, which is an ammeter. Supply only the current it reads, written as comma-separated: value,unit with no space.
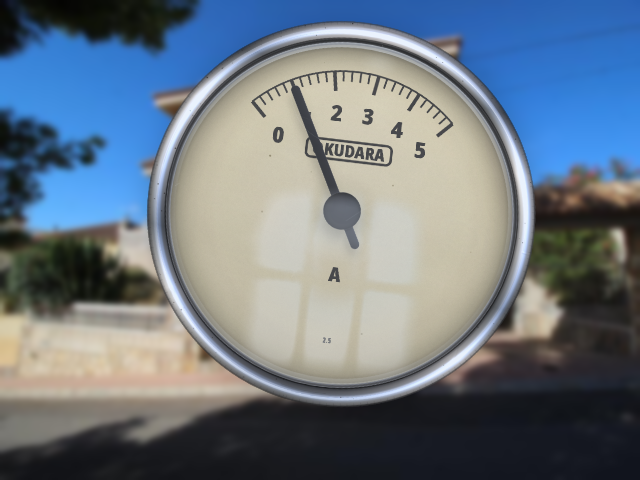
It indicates 1,A
